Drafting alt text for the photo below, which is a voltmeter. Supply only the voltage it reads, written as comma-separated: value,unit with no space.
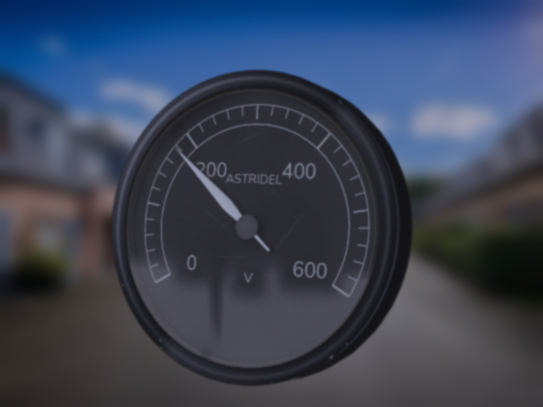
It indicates 180,V
